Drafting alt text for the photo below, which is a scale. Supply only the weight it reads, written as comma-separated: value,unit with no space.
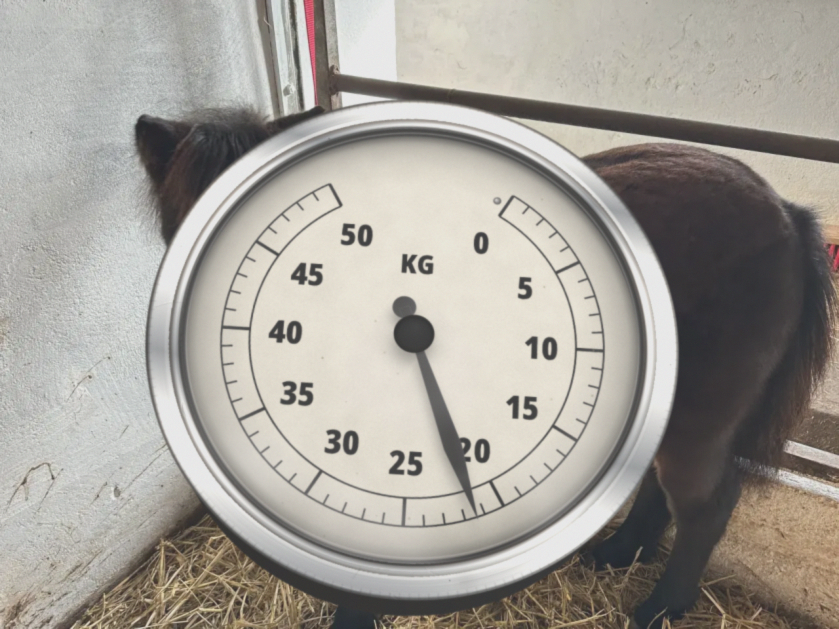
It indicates 21.5,kg
